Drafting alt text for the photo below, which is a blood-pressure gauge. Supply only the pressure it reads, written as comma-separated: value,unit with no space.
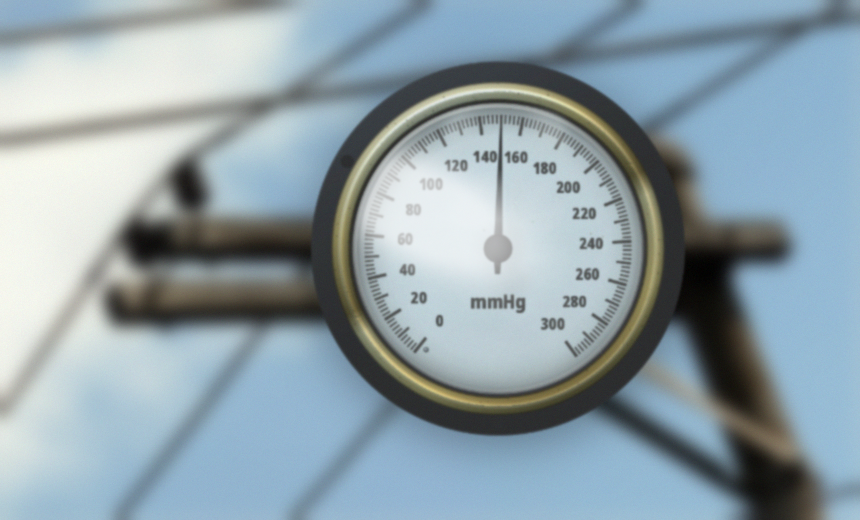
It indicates 150,mmHg
